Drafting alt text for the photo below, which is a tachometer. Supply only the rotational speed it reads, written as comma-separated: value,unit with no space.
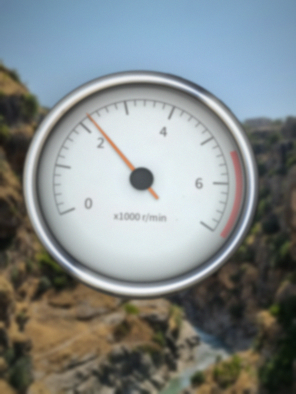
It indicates 2200,rpm
